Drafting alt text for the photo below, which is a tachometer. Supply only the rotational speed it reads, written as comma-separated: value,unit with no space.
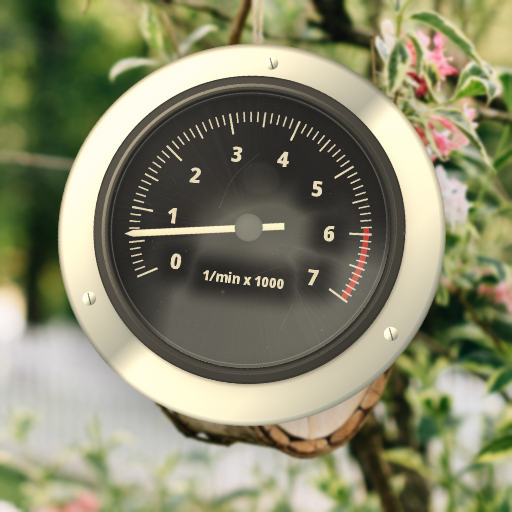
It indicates 600,rpm
